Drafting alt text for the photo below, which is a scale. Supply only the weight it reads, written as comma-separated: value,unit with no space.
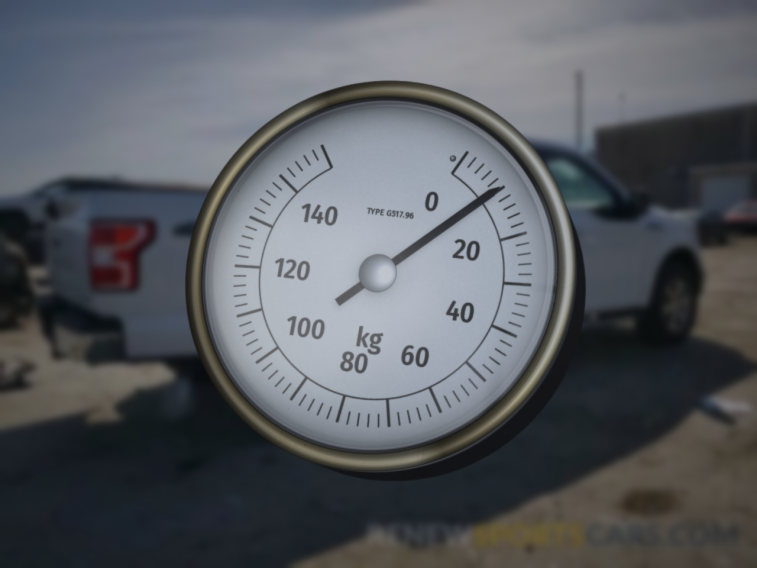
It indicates 10,kg
